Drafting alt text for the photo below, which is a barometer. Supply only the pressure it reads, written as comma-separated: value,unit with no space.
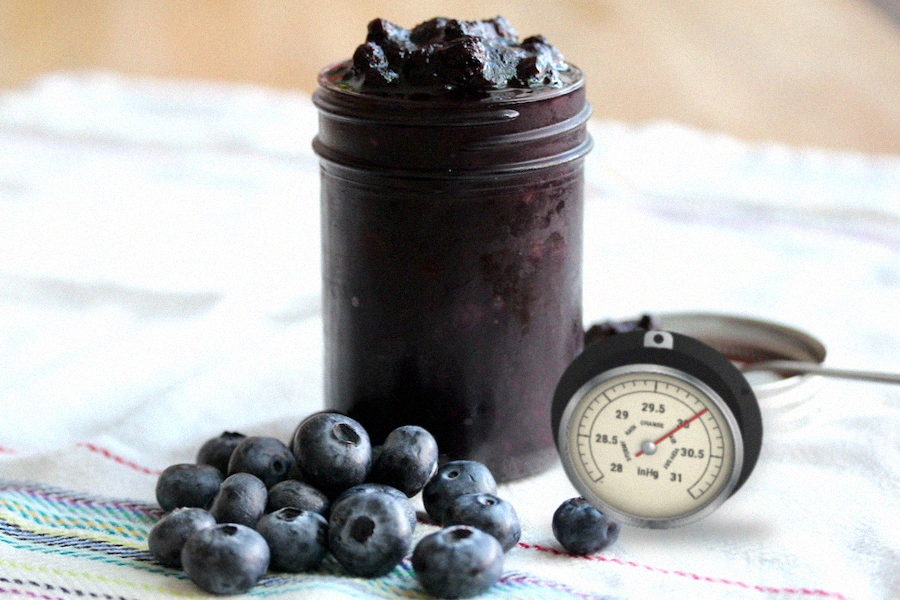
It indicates 30,inHg
